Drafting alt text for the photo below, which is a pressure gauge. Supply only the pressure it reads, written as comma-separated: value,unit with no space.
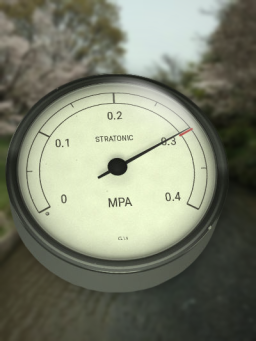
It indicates 0.3,MPa
